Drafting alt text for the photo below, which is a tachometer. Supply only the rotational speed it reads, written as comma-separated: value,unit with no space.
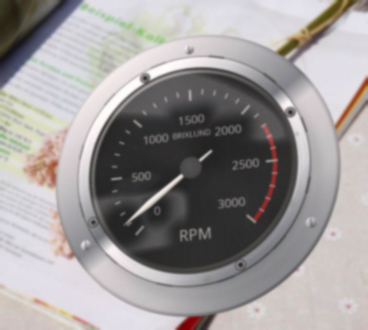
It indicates 100,rpm
